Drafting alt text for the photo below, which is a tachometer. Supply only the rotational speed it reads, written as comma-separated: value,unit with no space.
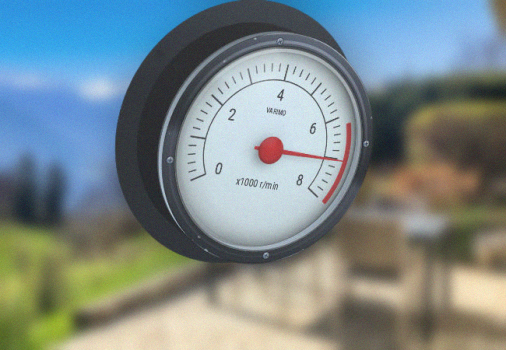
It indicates 7000,rpm
